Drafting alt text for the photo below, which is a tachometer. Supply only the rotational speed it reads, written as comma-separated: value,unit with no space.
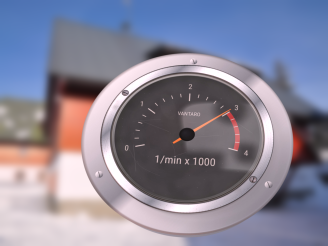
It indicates 3000,rpm
